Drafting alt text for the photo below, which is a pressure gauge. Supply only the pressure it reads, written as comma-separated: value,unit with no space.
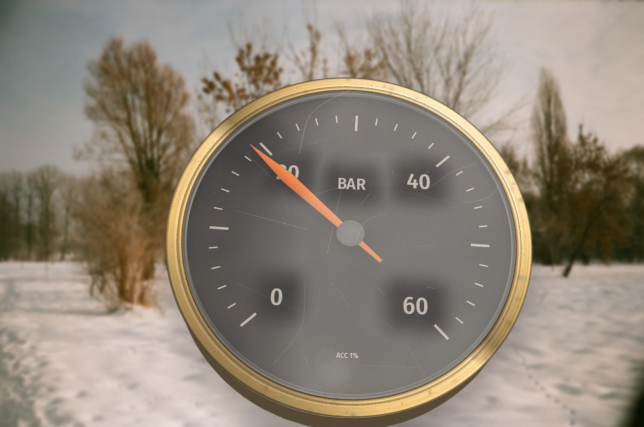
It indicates 19,bar
